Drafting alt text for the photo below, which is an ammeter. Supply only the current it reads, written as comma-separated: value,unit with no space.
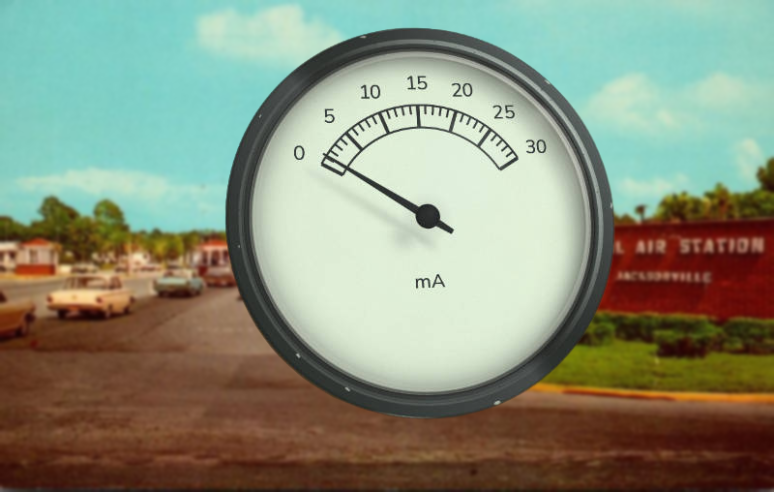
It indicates 1,mA
